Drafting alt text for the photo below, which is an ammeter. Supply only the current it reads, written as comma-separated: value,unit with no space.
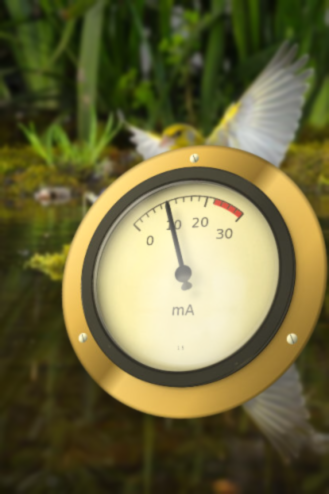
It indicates 10,mA
